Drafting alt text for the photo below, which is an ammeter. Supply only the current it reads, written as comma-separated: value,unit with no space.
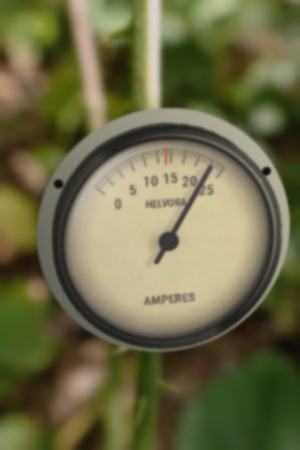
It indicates 22.5,A
